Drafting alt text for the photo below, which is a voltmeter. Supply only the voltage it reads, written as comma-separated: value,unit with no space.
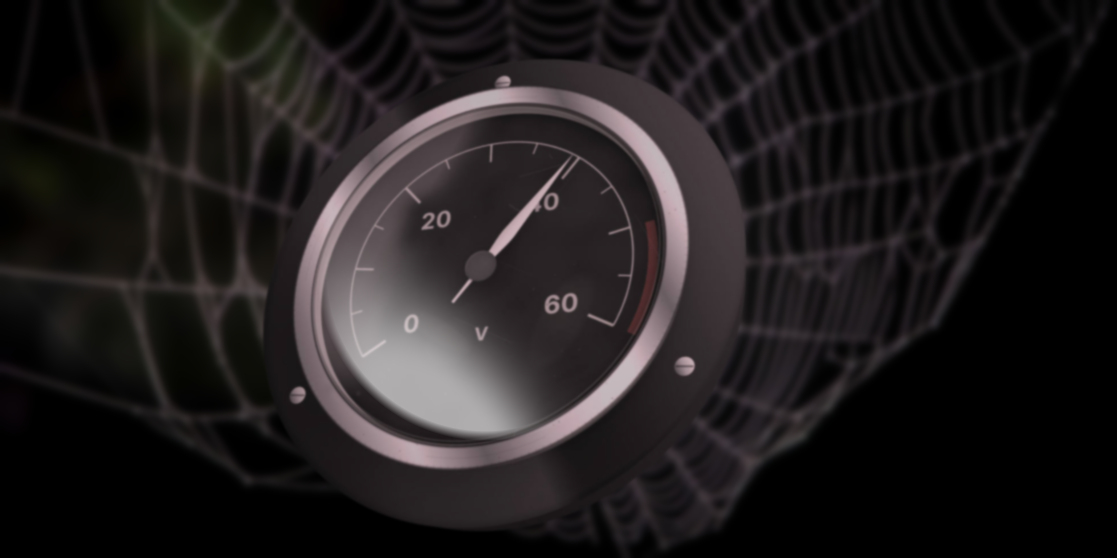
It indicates 40,V
